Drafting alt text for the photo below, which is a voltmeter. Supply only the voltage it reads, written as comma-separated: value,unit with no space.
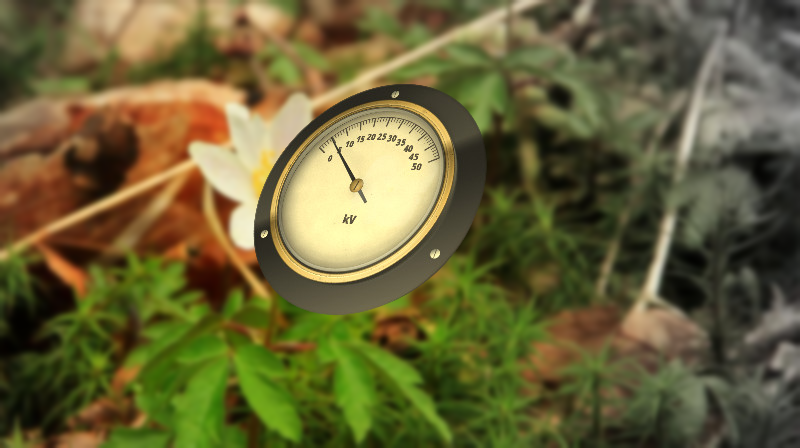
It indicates 5,kV
